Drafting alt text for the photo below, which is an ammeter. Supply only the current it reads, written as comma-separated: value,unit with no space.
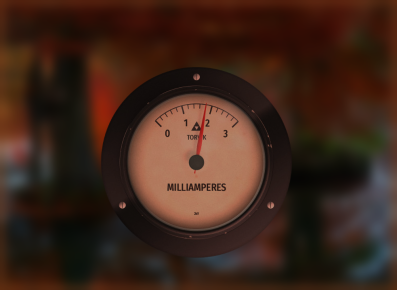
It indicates 1.8,mA
